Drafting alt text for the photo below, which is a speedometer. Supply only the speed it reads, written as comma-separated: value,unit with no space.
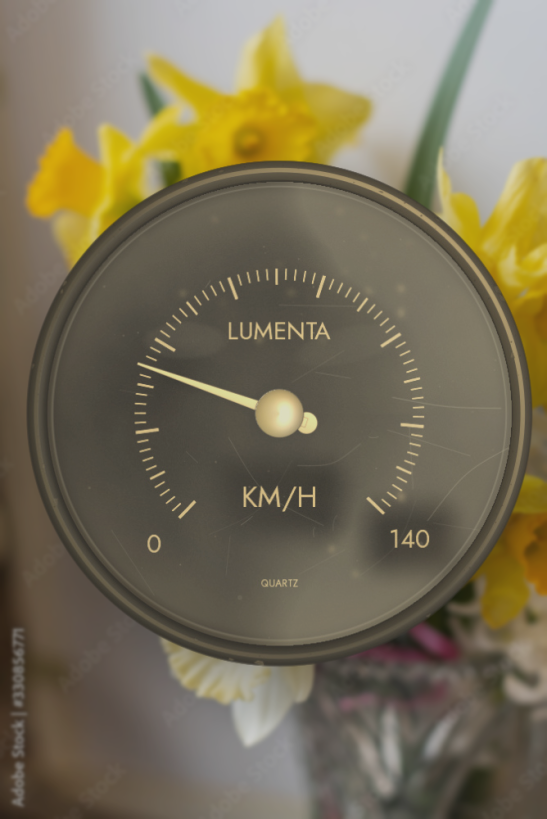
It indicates 34,km/h
